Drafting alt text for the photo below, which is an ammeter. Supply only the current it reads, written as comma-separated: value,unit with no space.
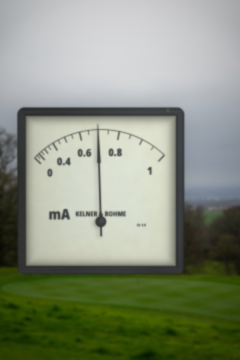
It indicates 0.7,mA
